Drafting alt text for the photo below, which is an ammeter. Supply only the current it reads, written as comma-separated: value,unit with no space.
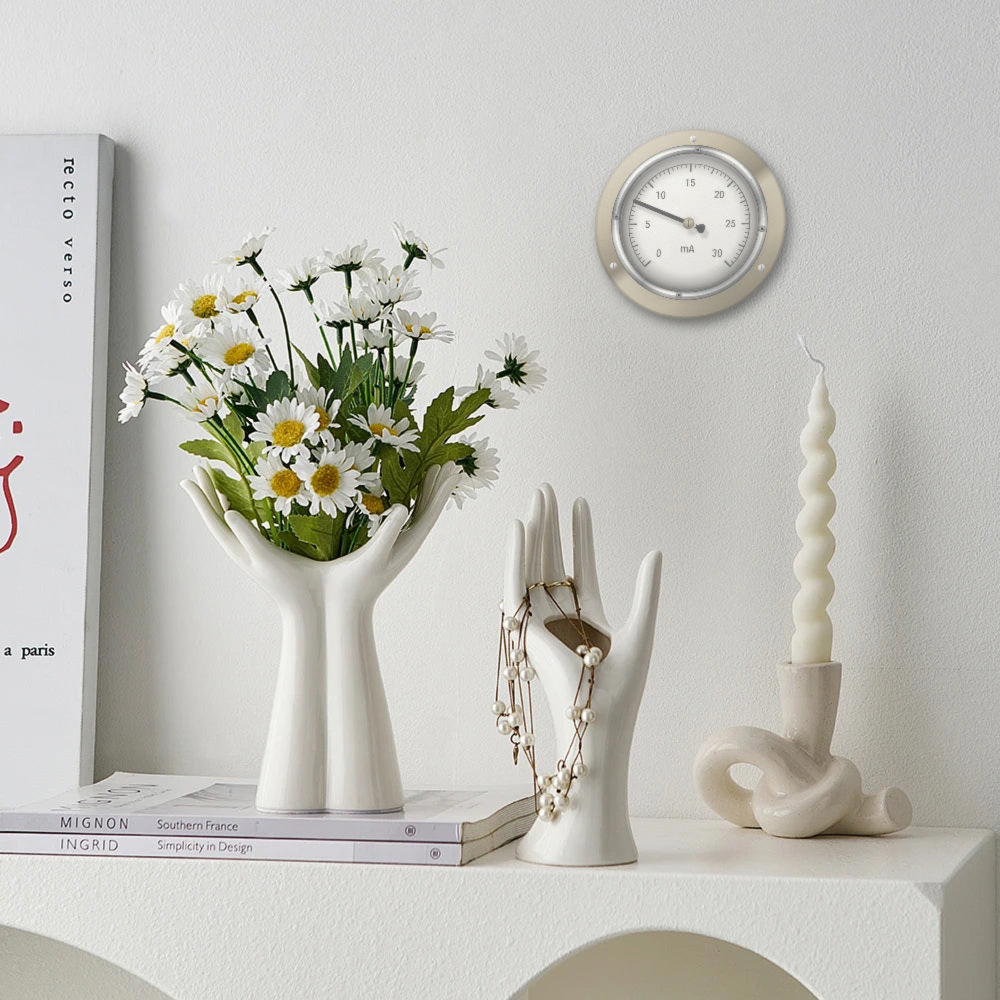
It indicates 7.5,mA
